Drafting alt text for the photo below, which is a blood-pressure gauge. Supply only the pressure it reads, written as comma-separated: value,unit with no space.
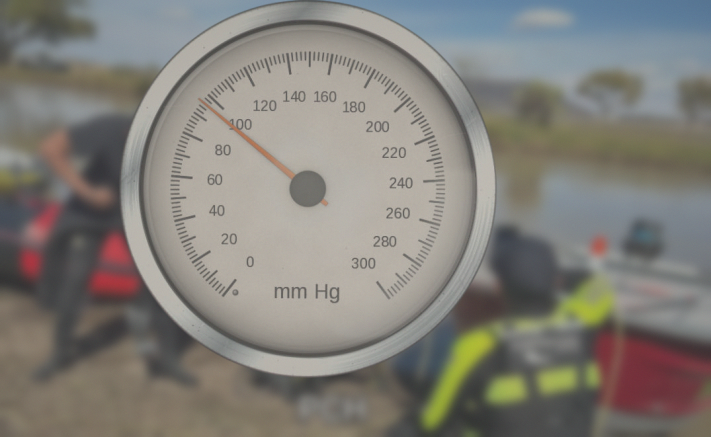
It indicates 96,mmHg
